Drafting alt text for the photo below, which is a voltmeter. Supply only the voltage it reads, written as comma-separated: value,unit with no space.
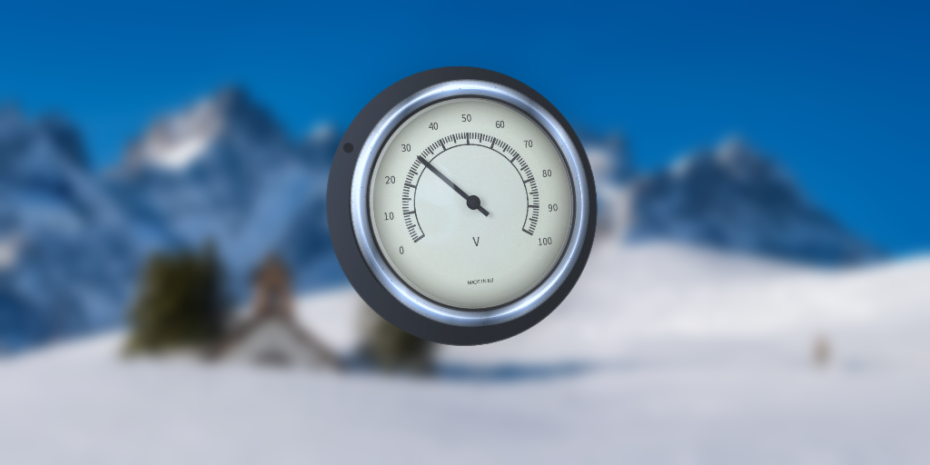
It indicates 30,V
